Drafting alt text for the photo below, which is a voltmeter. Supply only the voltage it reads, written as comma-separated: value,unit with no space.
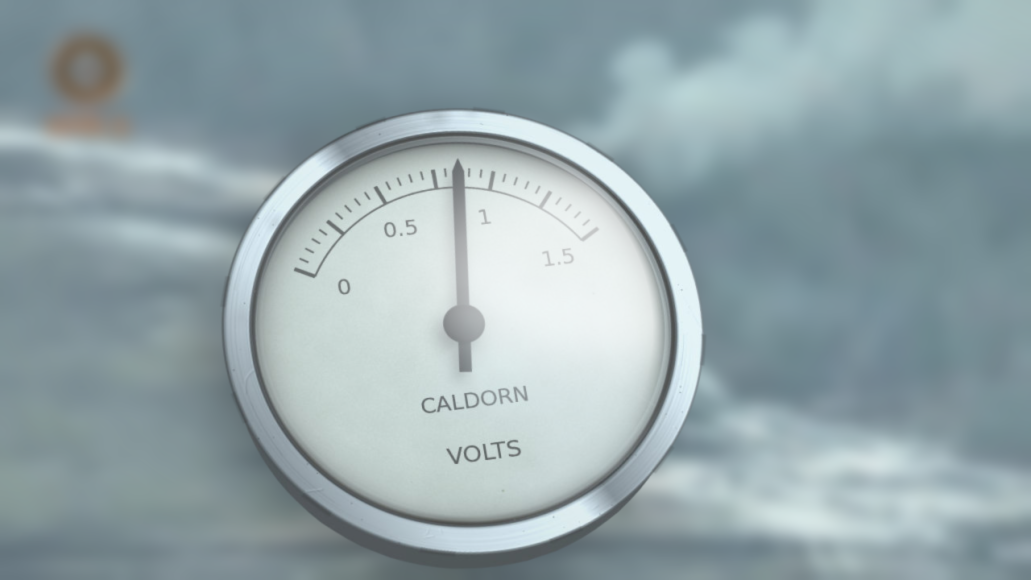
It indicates 0.85,V
